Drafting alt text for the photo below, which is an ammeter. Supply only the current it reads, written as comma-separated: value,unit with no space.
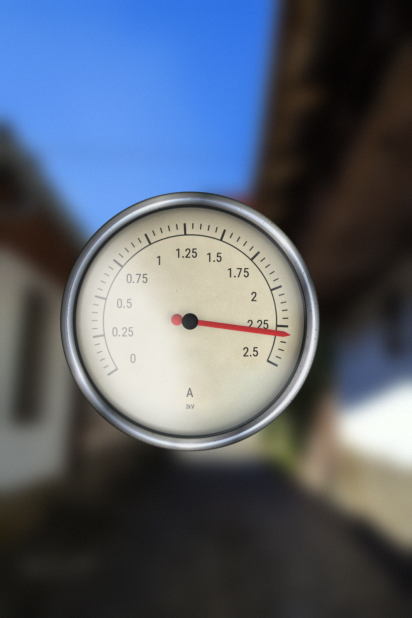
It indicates 2.3,A
